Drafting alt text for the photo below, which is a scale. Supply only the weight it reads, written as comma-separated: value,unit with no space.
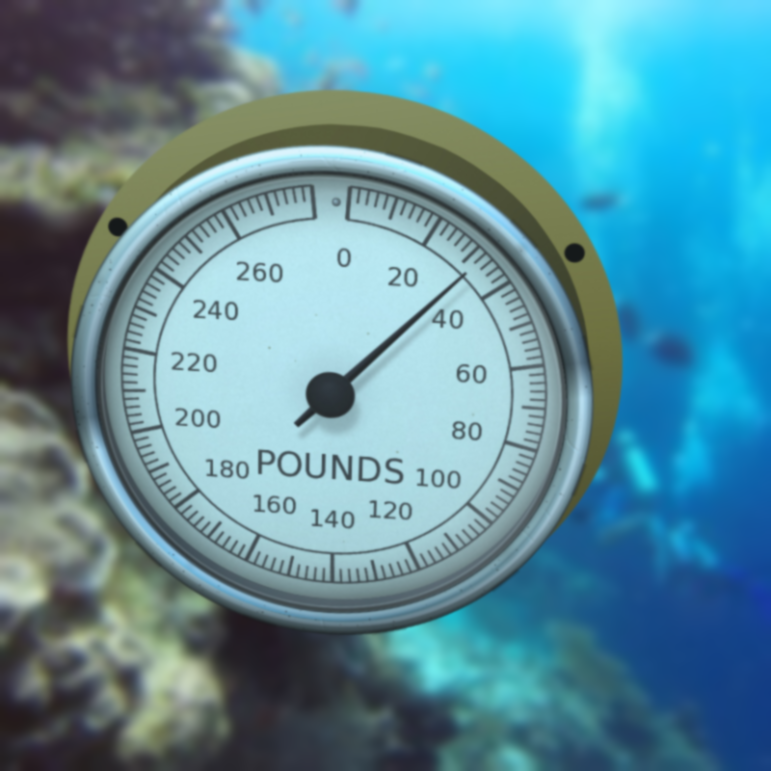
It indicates 32,lb
